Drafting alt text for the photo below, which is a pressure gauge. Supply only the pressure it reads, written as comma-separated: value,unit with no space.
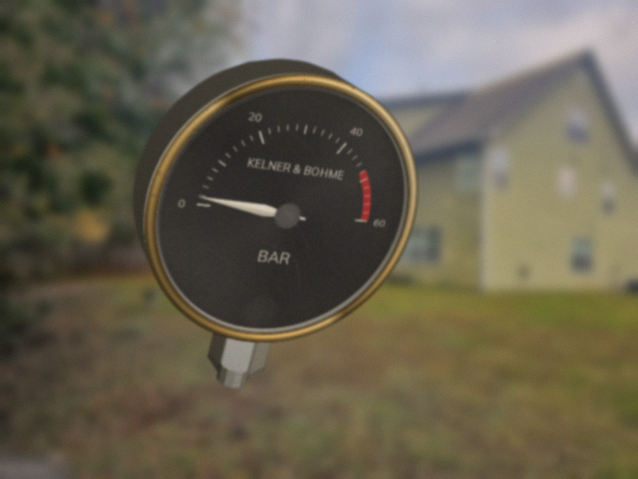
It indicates 2,bar
